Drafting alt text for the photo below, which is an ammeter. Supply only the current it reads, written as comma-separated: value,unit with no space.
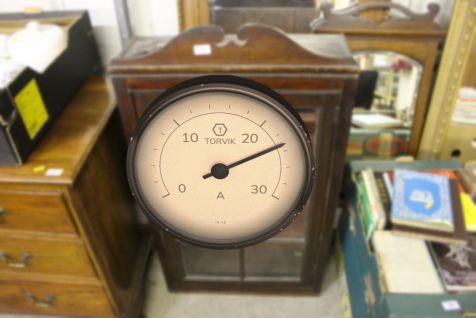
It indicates 23,A
